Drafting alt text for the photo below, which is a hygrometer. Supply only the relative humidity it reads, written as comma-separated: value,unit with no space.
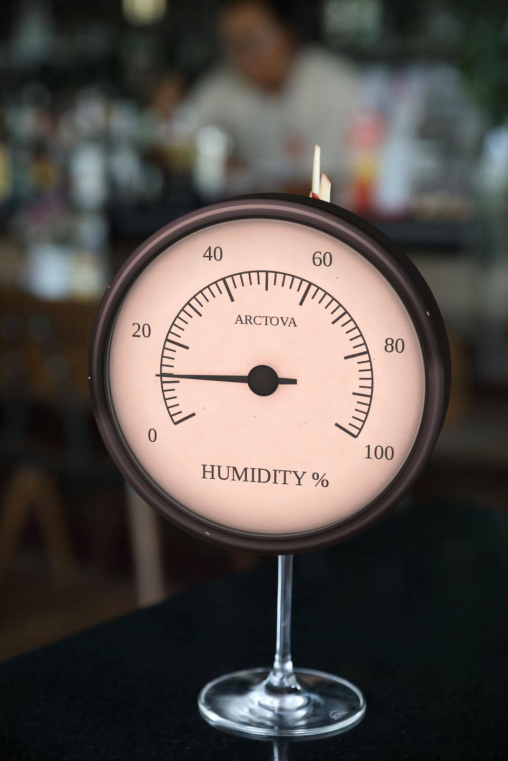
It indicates 12,%
